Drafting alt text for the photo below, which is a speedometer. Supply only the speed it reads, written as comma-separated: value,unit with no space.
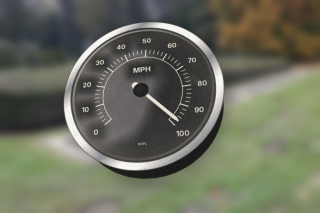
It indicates 98,mph
